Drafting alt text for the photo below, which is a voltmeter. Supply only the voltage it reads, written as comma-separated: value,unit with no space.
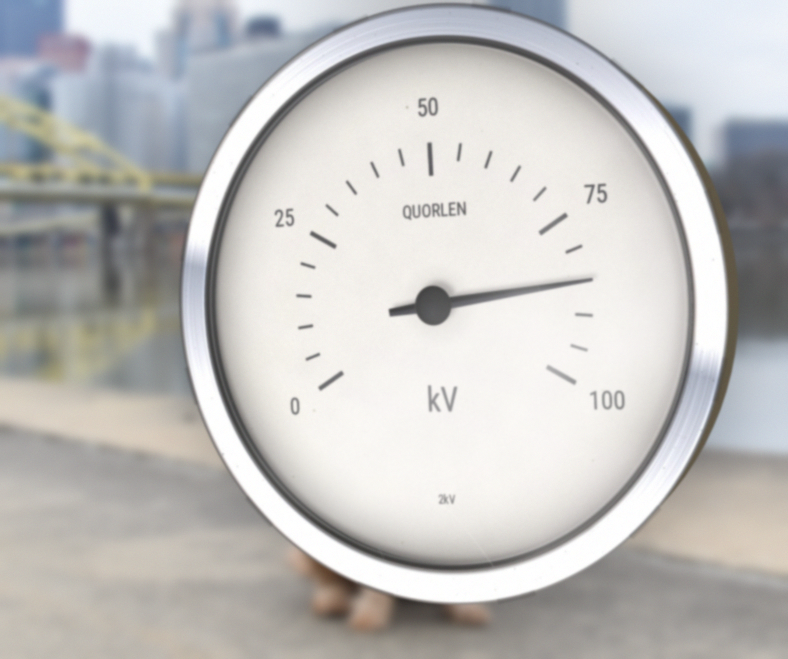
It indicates 85,kV
